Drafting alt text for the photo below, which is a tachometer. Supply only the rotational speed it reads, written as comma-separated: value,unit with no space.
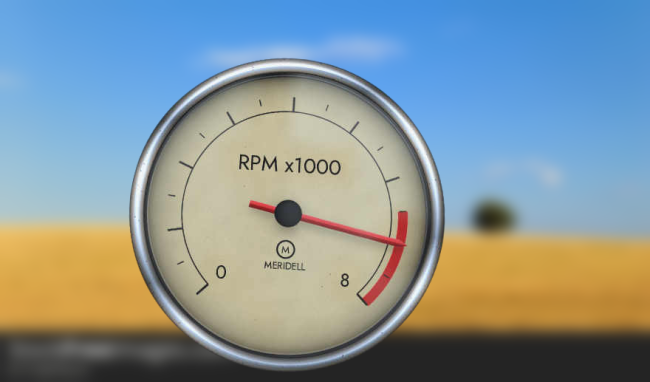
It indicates 7000,rpm
